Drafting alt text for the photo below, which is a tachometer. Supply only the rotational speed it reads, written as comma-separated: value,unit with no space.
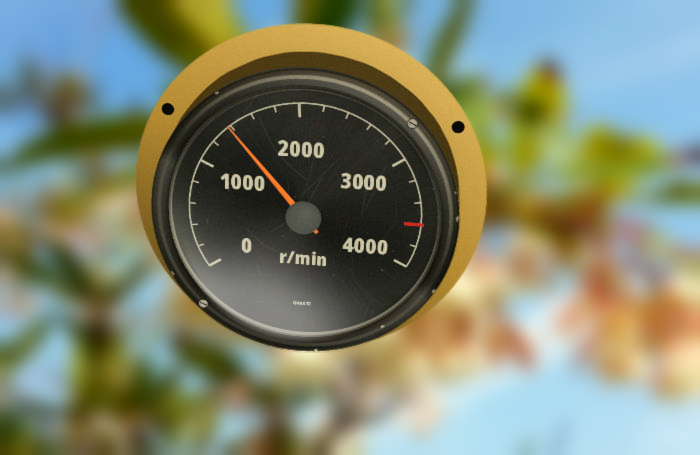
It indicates 1400,rpm
